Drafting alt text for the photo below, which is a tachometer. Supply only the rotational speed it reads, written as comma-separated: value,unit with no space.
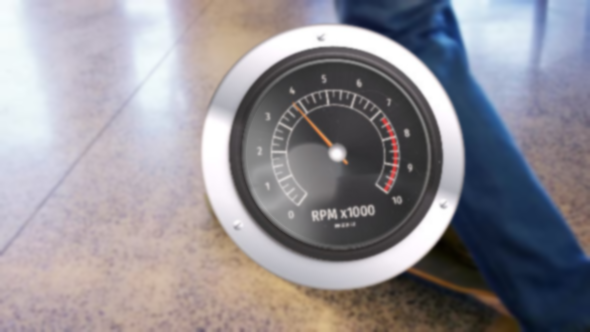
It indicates 3750,rpm
